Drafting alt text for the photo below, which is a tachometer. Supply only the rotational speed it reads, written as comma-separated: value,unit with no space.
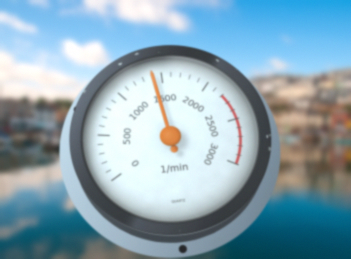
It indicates 1400,rpm
